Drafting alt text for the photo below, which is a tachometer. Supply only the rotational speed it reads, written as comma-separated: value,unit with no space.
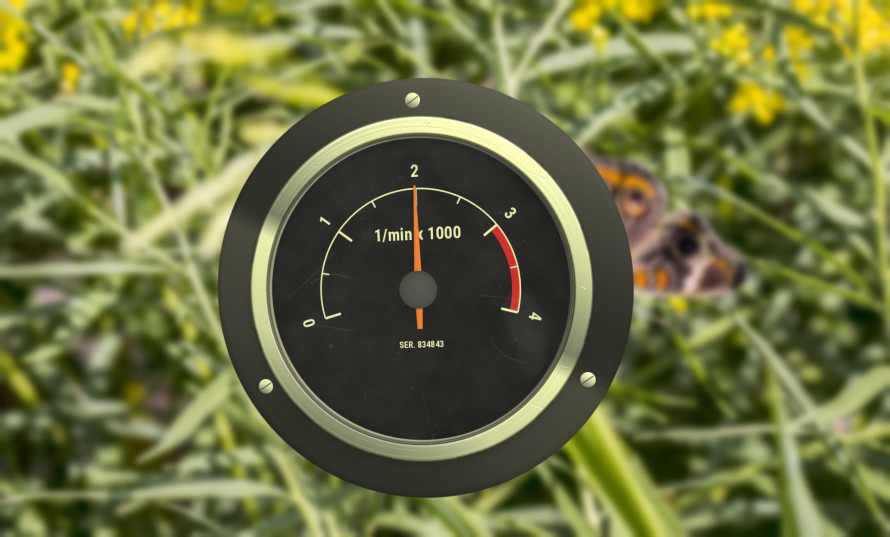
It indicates 2000,rpm
